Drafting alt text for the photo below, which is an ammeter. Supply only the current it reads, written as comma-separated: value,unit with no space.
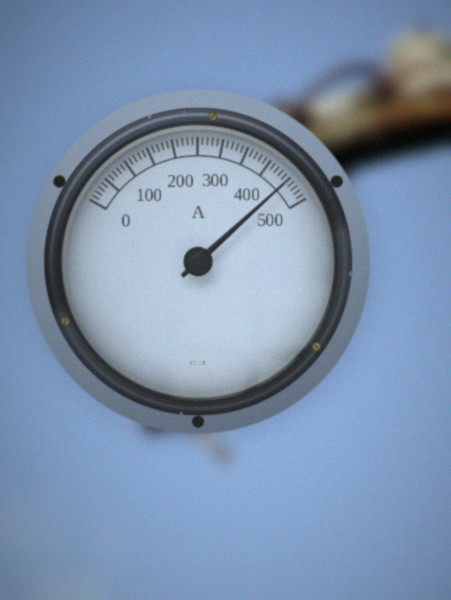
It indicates 450,A
